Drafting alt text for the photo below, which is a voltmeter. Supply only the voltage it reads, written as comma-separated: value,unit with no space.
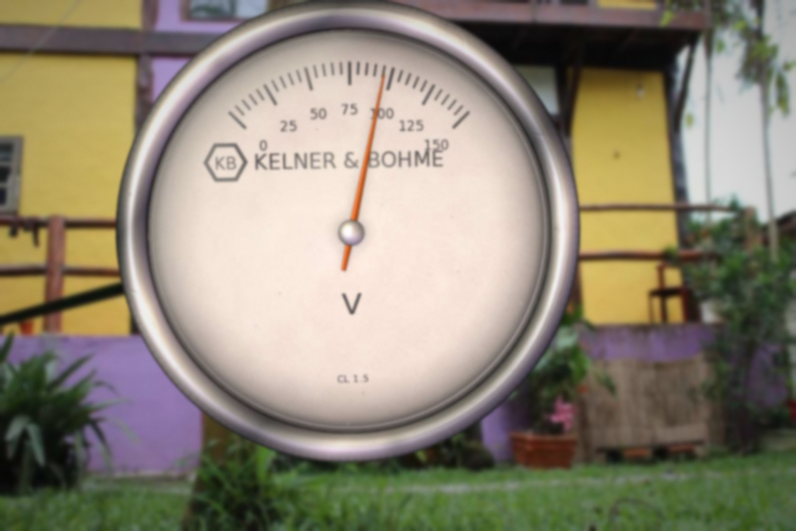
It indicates 95,V
